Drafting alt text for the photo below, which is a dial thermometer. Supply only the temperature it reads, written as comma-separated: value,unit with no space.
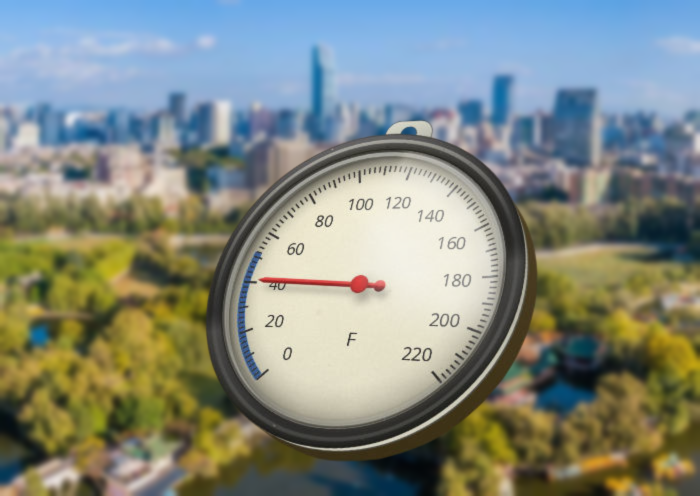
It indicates 40,°F
